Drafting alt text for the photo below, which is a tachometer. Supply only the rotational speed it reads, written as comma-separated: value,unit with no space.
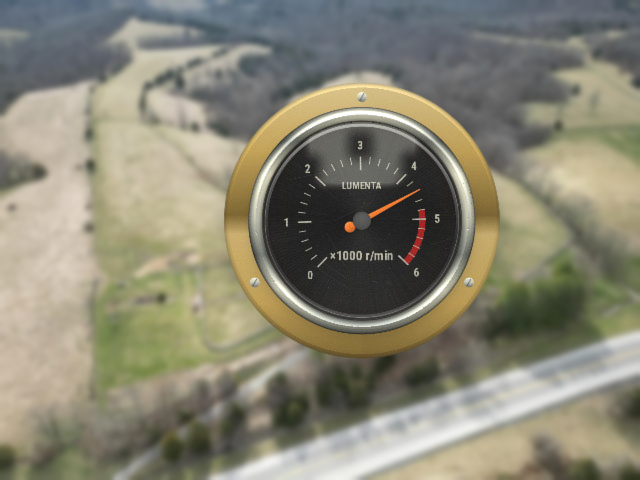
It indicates 4400,rpm
